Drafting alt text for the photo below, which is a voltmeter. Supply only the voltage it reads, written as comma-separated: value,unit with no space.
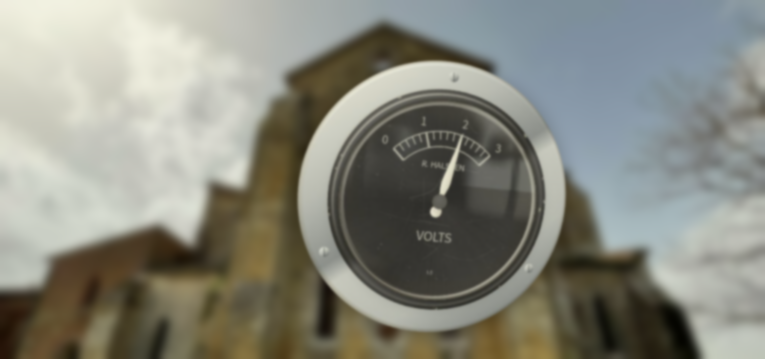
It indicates 2,V
